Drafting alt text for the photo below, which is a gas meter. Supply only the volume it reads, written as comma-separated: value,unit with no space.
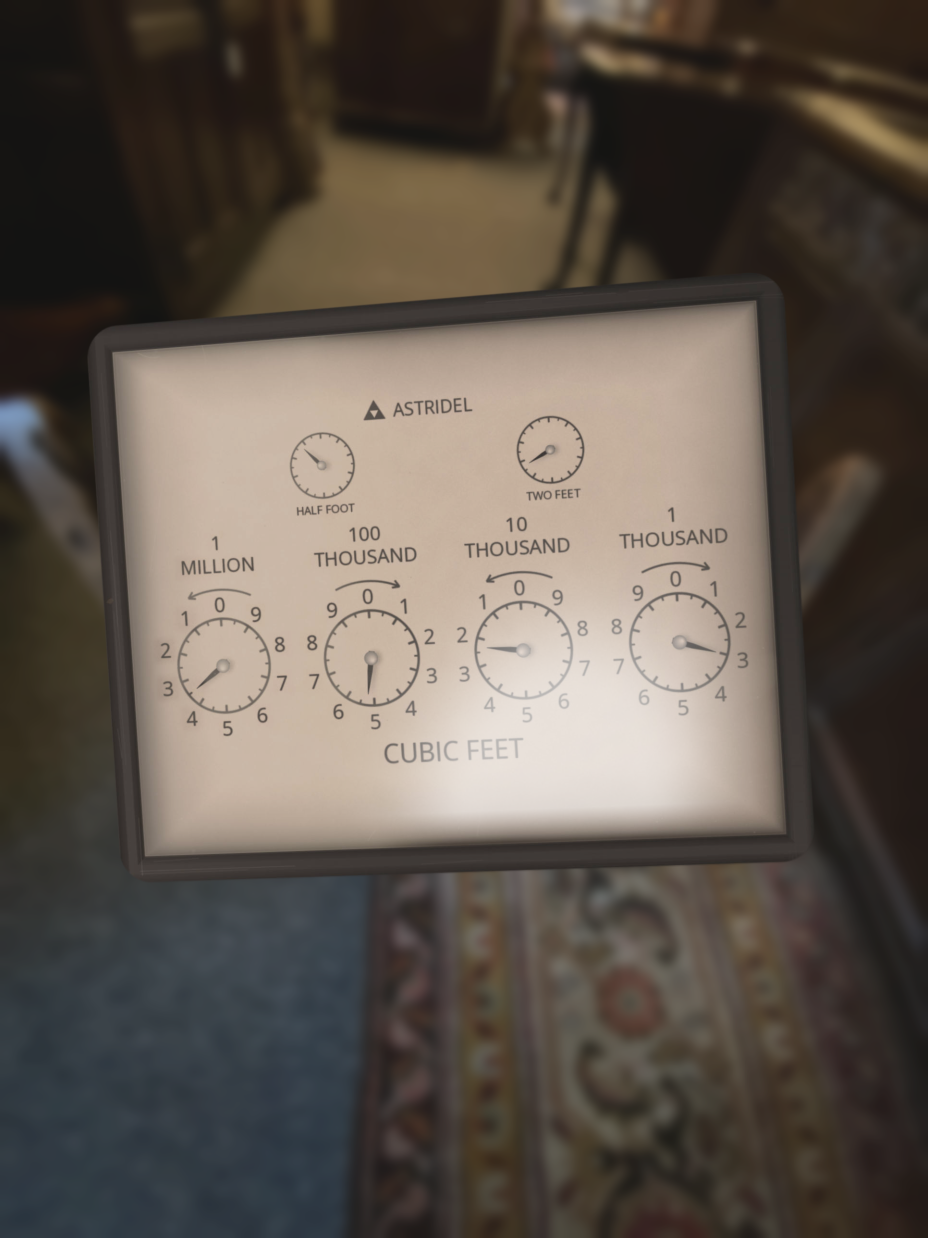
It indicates 352300,ft³
